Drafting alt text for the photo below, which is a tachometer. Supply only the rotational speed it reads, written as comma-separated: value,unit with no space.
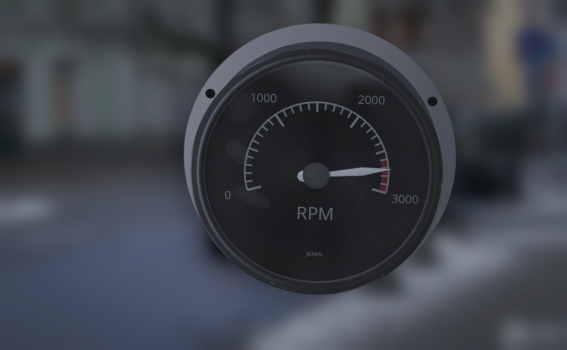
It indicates 2700,rpm
